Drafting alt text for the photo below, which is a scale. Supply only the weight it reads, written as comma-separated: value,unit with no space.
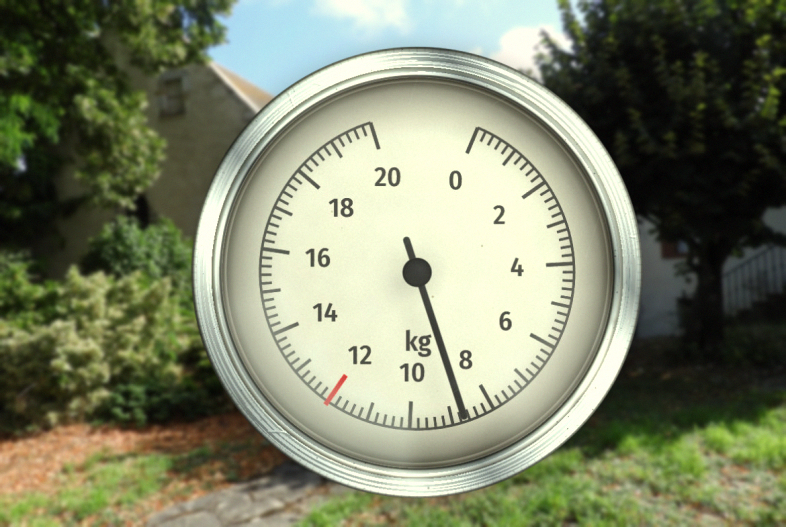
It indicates 8.7,kg
